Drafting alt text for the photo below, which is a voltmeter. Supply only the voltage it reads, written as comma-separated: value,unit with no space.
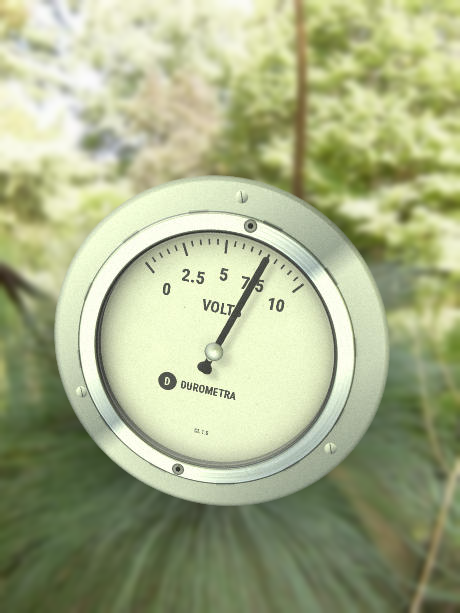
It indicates 7.5,V
